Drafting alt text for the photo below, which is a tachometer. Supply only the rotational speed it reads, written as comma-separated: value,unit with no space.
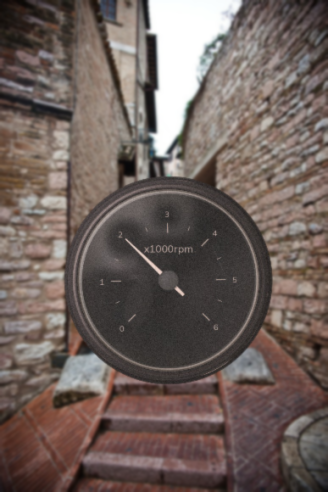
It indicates 2000,rpm
